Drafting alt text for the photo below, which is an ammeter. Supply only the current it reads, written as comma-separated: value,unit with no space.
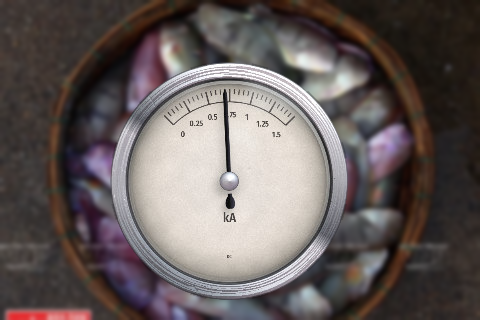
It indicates 0.7,kA
